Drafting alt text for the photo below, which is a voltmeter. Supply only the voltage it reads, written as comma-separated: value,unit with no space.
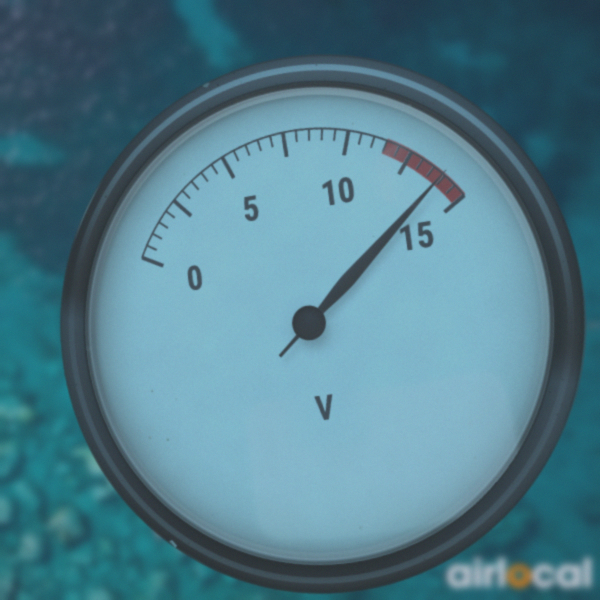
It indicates 14,V
